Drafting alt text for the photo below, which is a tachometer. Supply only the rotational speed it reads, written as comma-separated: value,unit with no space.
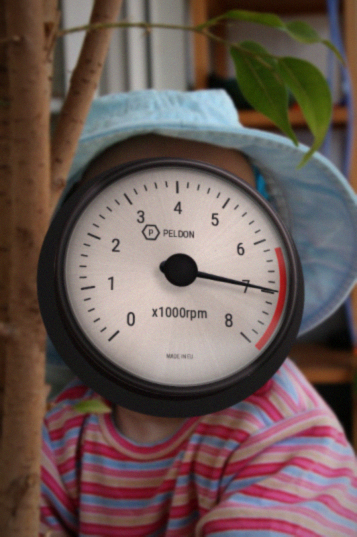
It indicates 7000,rpm
